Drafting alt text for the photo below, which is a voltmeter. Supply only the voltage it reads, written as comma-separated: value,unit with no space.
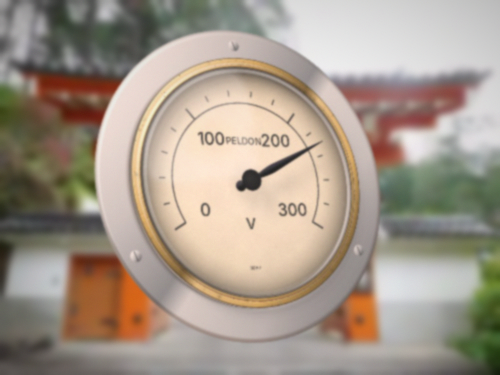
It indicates 230,V
